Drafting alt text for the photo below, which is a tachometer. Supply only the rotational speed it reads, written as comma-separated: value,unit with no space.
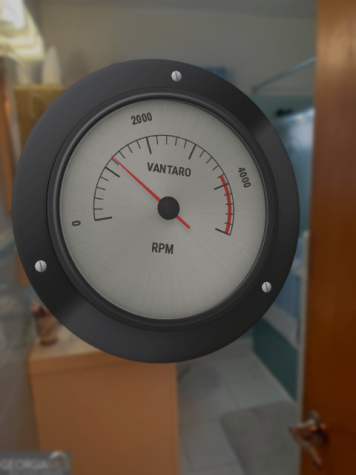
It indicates 1200,rpm
